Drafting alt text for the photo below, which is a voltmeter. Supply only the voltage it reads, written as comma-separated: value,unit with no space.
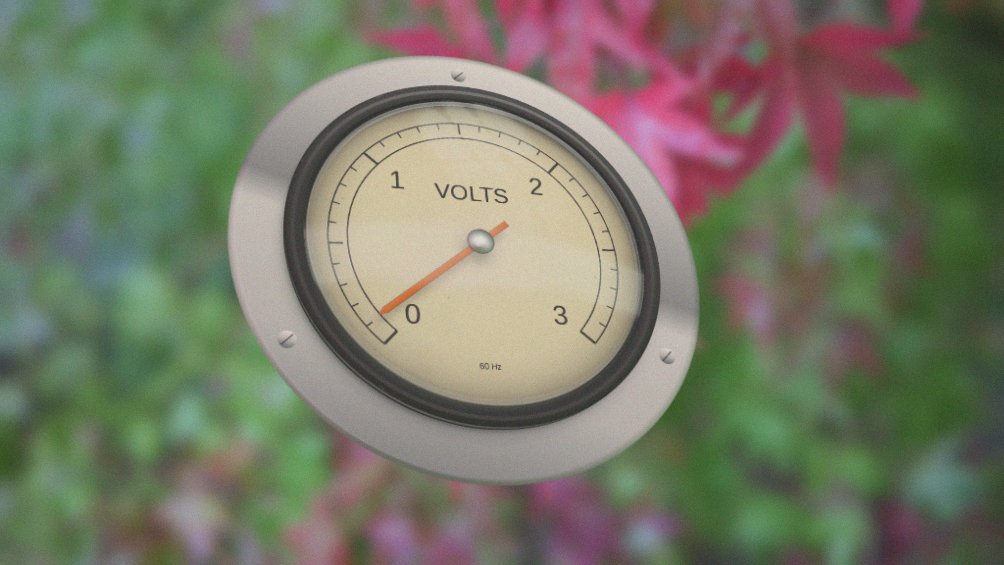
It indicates 0.1,V
